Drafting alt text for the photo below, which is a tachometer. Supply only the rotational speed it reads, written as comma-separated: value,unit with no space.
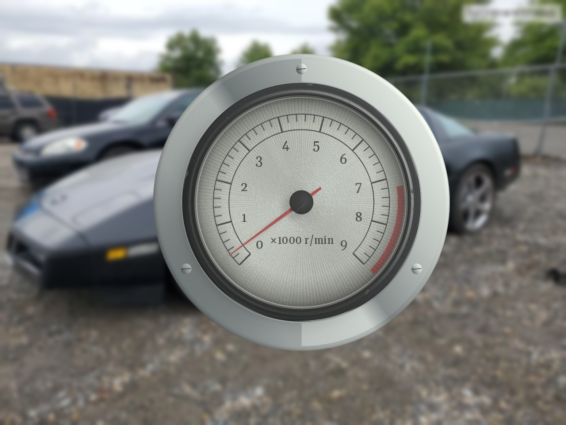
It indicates 300,rpm
